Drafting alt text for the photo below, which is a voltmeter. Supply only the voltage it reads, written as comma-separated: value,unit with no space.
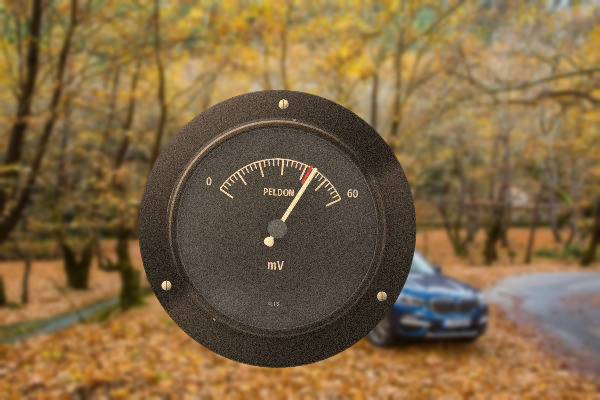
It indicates 44,mV
